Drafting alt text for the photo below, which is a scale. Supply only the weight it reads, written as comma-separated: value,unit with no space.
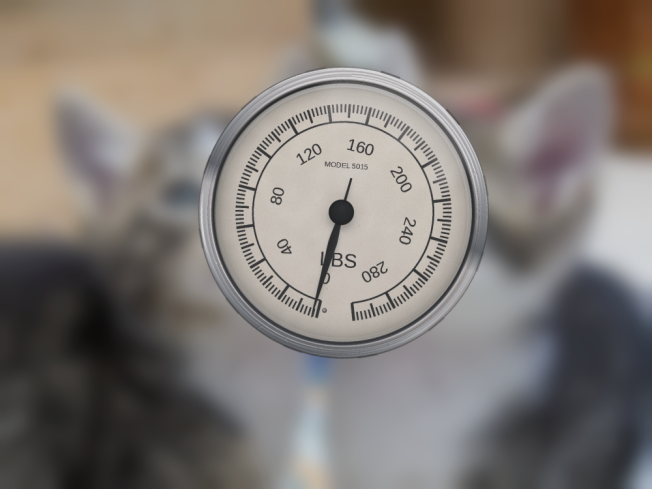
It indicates 2,lb
